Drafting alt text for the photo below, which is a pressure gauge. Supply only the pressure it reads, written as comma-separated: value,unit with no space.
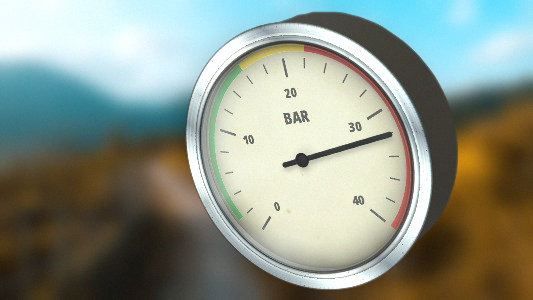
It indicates 32,bar
